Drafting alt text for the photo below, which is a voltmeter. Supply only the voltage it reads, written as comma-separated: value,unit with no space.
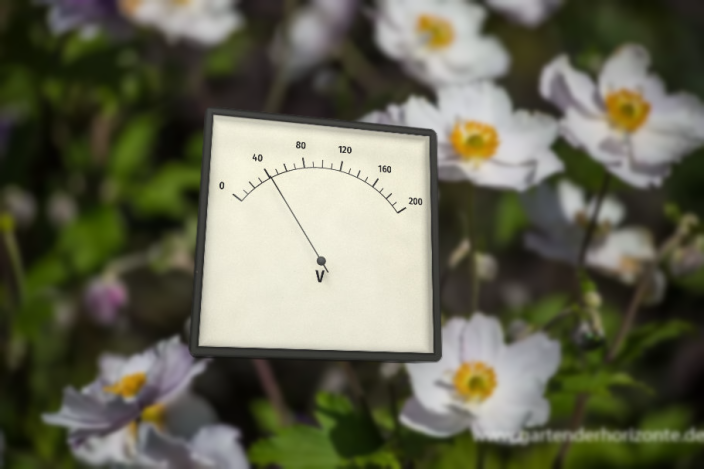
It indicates 40,V
